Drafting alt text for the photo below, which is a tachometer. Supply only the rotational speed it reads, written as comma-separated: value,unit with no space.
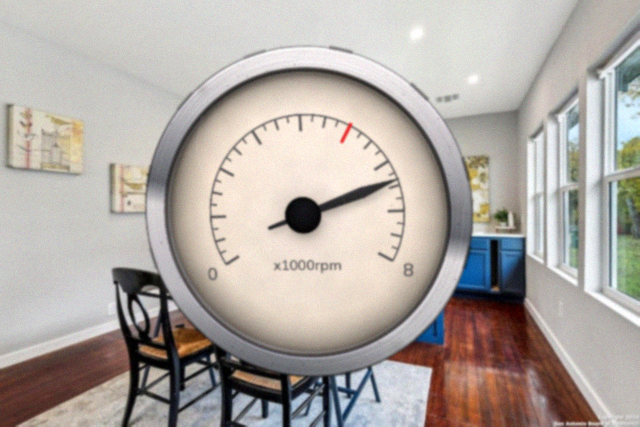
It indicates 6375,rpm
